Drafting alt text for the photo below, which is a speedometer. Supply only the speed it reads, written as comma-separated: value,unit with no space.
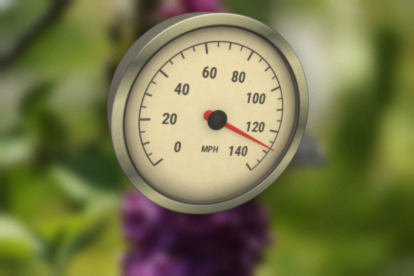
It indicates 127.5,mph
